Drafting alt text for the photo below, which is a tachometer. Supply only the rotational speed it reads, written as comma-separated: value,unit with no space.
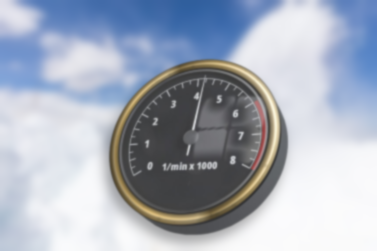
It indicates 4250,rpm
